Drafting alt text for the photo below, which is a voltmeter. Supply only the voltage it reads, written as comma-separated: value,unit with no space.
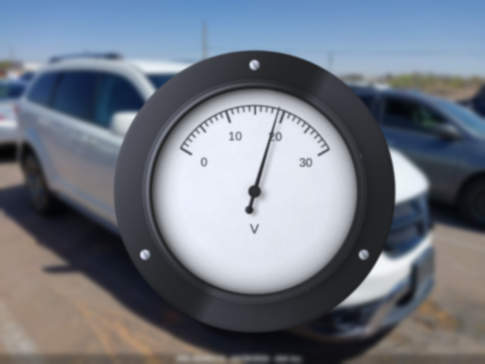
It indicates 19,V
